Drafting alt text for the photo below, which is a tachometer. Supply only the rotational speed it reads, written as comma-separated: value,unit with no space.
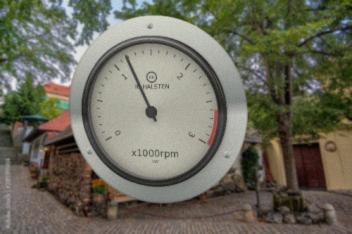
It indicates 1200,rpm
